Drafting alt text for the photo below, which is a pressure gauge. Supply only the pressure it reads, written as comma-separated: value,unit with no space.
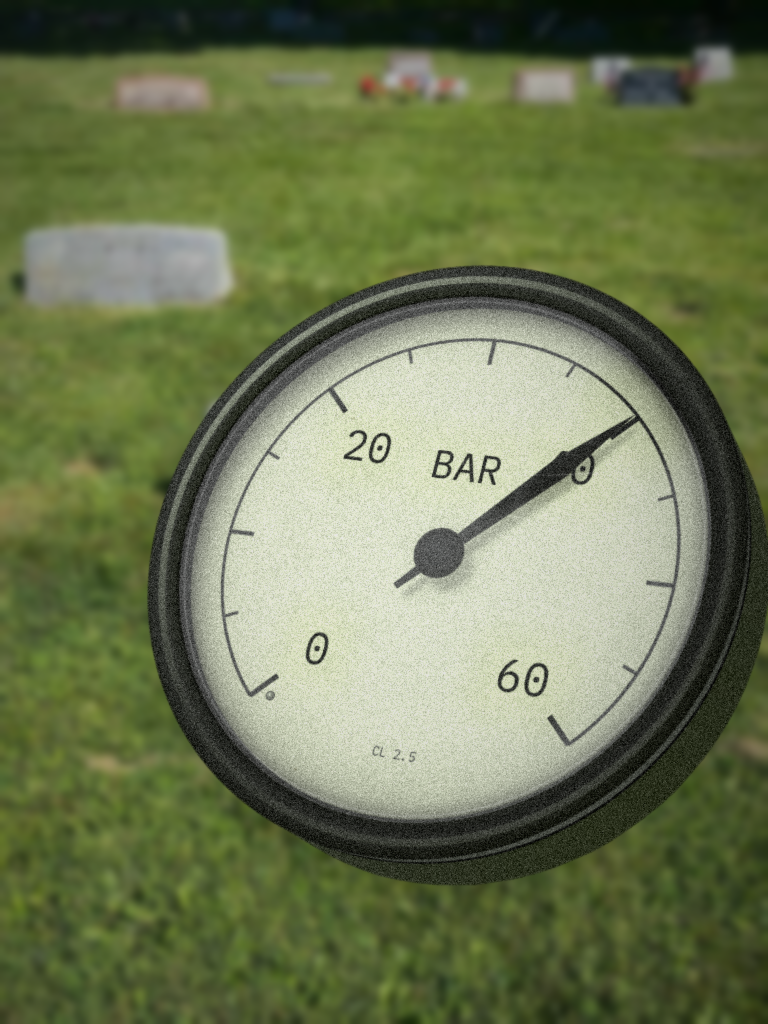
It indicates 40,bar
